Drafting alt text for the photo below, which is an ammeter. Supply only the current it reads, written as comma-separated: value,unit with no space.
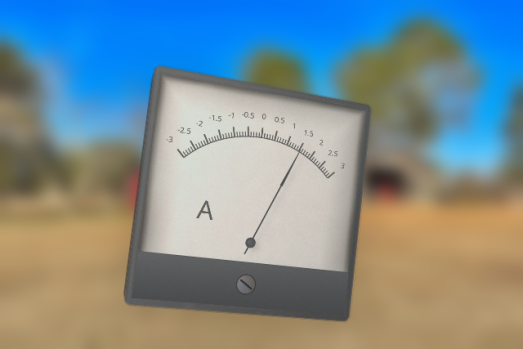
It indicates 1.5,A
